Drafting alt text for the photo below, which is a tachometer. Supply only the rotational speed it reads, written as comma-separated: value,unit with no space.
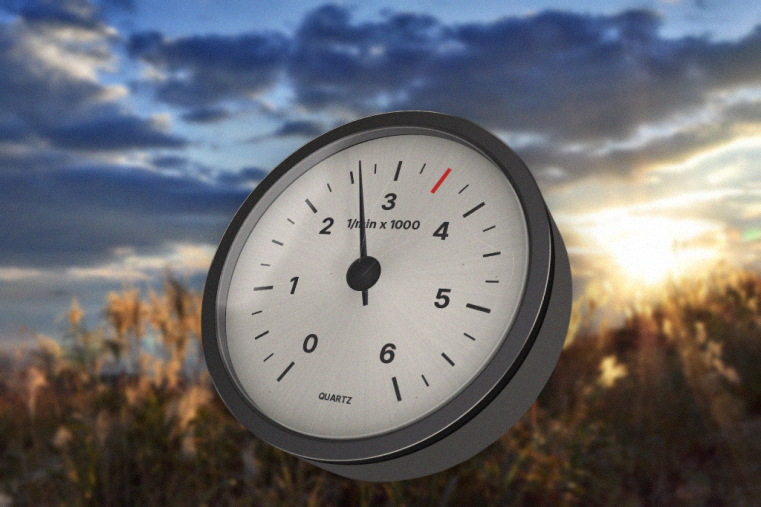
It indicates 2625,rpm
